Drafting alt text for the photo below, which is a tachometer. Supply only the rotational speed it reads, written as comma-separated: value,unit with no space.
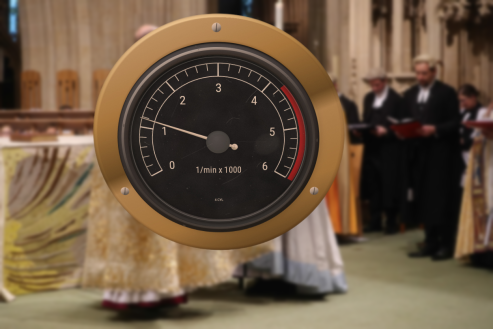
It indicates 1200,rpm
